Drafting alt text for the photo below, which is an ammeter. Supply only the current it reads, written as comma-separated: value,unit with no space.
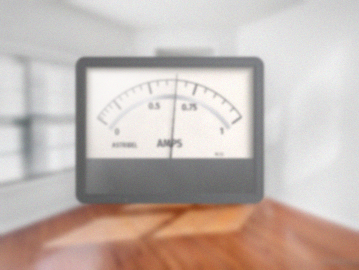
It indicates 0.65,A
